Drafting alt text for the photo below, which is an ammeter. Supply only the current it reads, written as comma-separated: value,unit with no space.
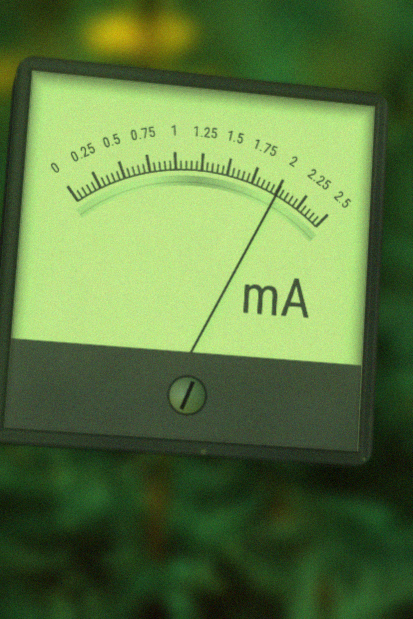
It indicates 2,mA
